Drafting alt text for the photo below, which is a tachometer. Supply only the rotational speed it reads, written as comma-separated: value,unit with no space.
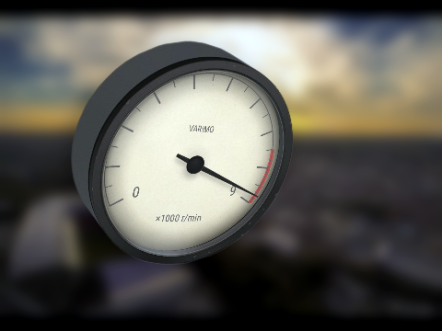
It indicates 8750,rpm
